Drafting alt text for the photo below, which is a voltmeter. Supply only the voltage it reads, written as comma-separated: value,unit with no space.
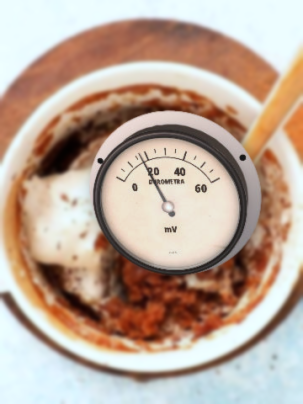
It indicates 17.5,mV
